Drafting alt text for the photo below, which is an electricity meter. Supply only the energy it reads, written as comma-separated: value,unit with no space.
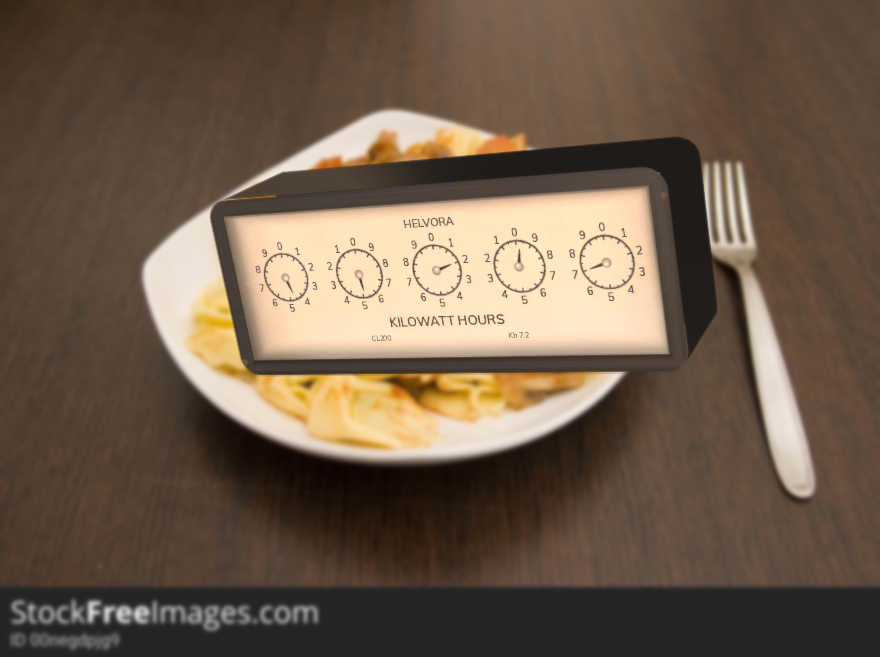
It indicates 45197,kWh
